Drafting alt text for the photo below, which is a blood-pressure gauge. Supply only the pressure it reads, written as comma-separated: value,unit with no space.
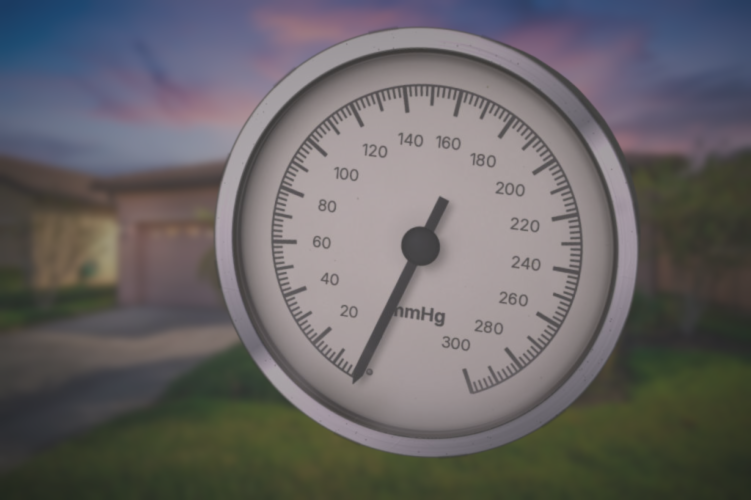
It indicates 0,mmHg
